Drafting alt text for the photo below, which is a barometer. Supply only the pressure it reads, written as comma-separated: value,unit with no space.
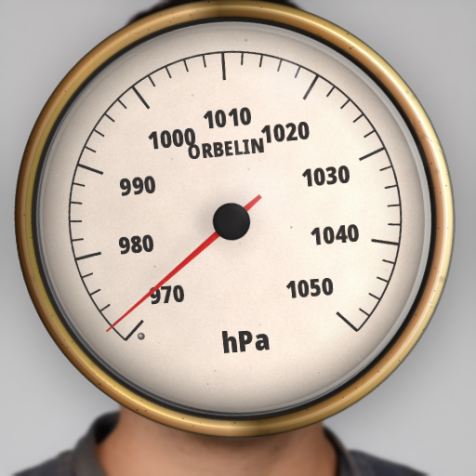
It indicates 972,hPa
